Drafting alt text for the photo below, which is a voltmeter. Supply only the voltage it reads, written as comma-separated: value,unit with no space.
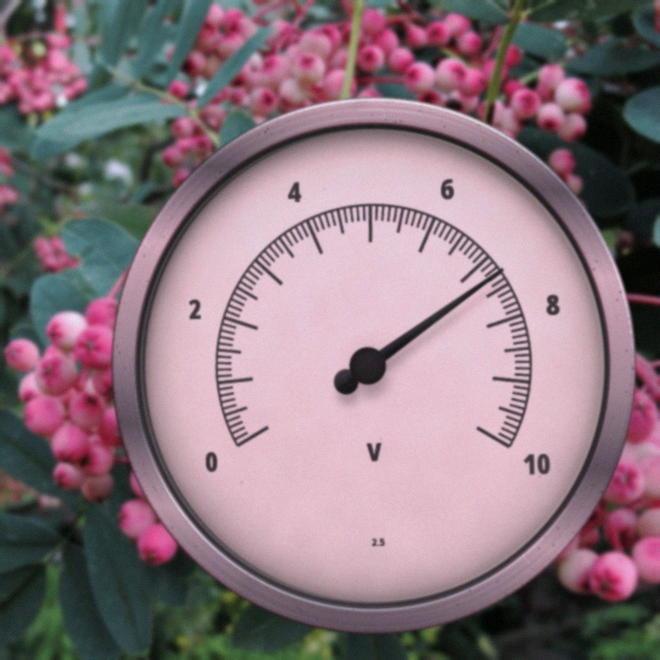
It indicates 7.3,V
